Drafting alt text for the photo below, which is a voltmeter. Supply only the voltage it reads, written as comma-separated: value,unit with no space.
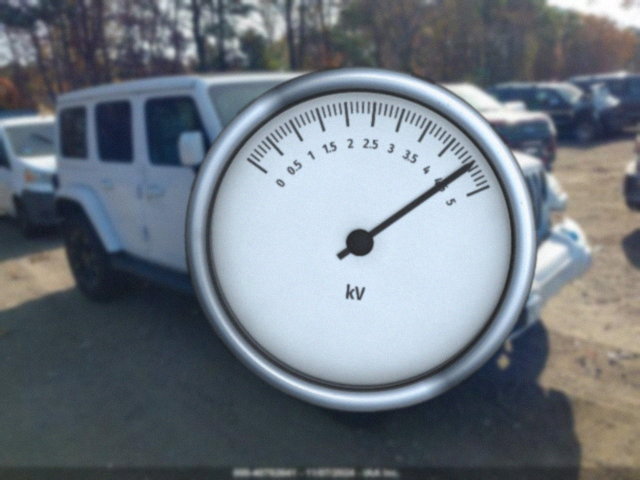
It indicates 4.5,kV
